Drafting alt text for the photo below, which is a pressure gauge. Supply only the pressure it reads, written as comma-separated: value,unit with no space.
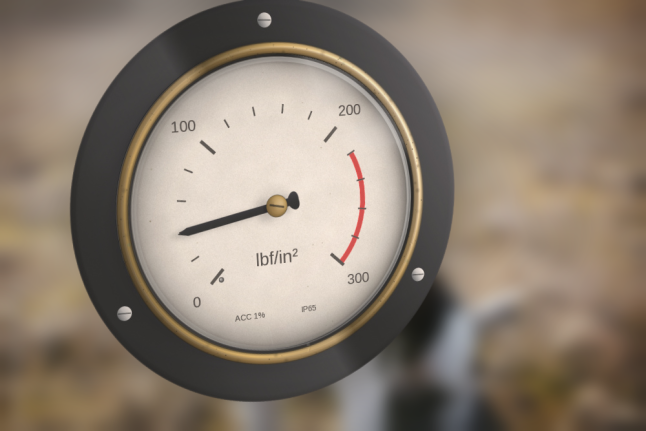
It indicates 40,psi
